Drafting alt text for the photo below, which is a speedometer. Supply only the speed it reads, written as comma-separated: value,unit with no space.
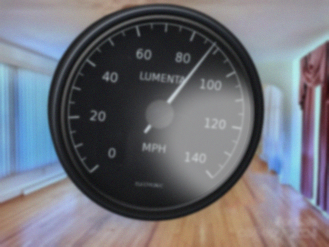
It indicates 87.5,mph
